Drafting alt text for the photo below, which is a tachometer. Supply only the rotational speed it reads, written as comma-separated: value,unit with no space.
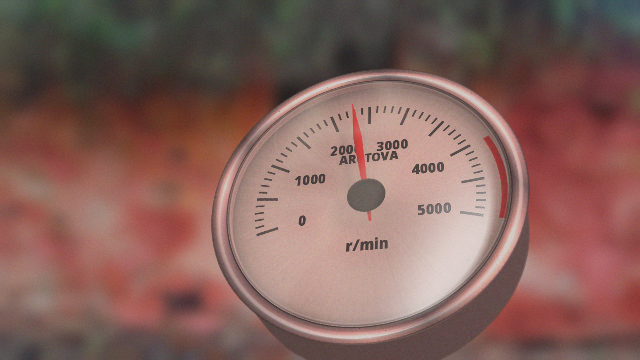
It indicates 2300,rpm
